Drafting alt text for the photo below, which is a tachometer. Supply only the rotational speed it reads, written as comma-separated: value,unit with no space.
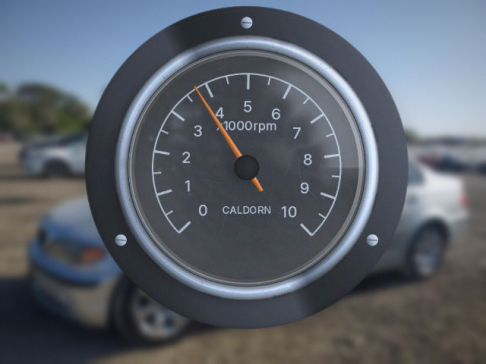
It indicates 3750,rpm
